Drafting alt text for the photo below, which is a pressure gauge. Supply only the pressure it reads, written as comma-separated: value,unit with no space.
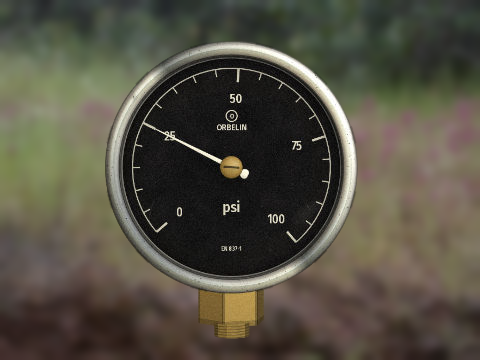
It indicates 25,psi
